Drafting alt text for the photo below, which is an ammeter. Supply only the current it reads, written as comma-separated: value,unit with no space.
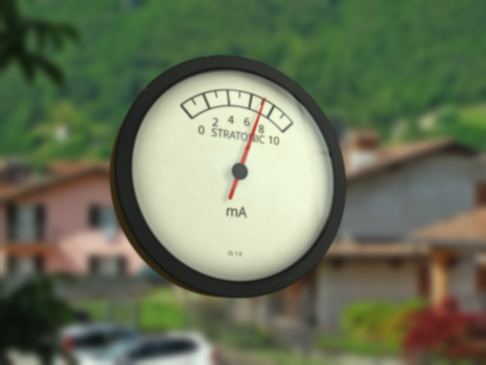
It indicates 7,mA
